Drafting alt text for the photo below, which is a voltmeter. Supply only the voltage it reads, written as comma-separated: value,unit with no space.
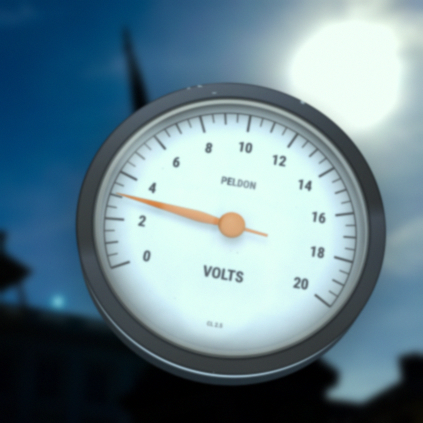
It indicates 3,V
